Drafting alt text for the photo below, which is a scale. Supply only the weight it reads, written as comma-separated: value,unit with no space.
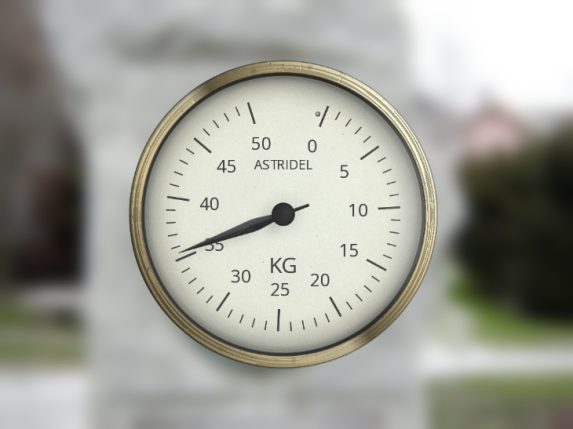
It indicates 35.5,kg
